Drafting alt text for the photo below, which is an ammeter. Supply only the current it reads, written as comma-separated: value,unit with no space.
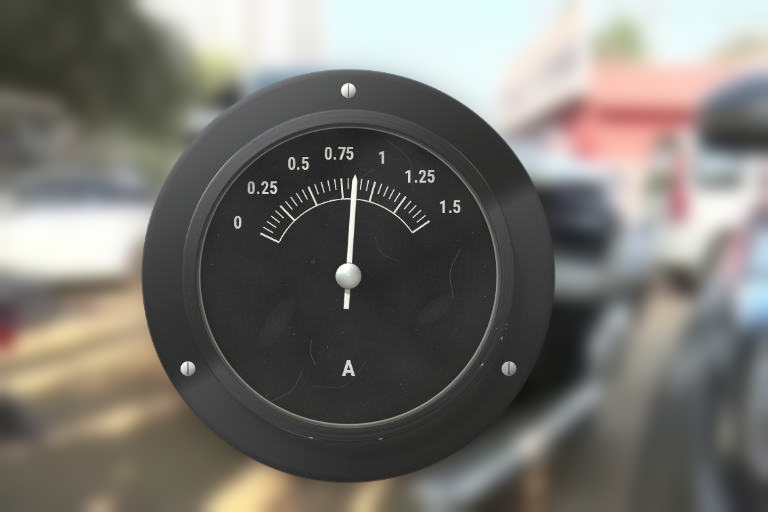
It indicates 0.85,A
